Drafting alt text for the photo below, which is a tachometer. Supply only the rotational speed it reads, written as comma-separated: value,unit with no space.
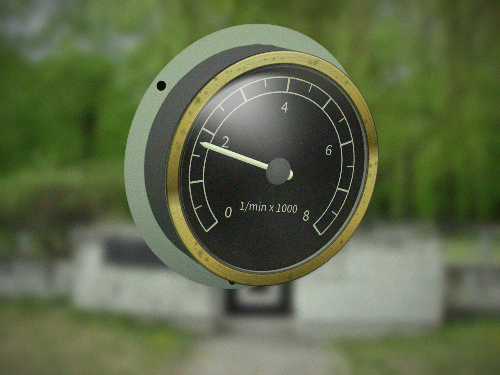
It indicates 1750,rpm
